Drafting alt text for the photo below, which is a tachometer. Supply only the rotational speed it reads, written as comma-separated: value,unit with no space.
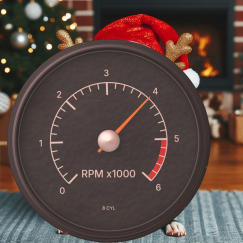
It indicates 4000,rpm
